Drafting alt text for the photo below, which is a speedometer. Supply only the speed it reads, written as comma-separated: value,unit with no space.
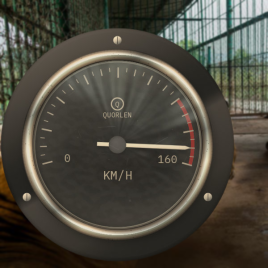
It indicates 150,km/h
